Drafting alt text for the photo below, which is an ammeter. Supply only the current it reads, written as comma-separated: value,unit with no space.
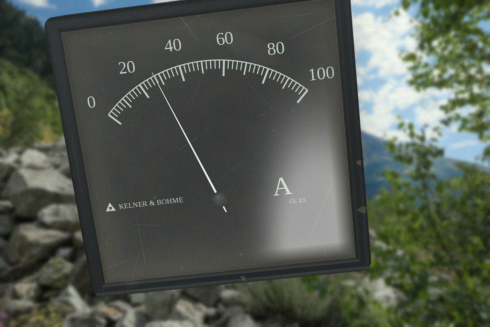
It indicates 28,A
